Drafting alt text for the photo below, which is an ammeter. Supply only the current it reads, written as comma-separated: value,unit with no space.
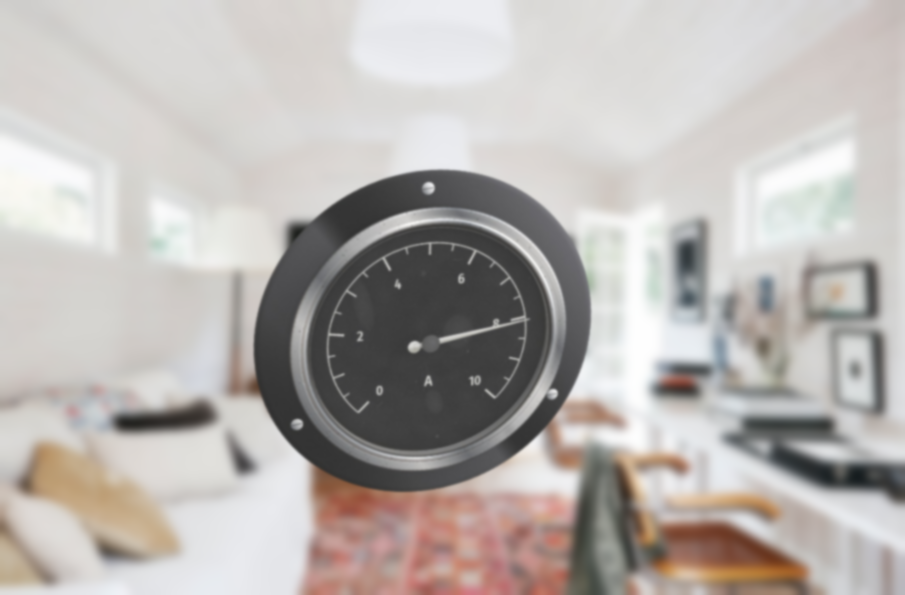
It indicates 8,A
